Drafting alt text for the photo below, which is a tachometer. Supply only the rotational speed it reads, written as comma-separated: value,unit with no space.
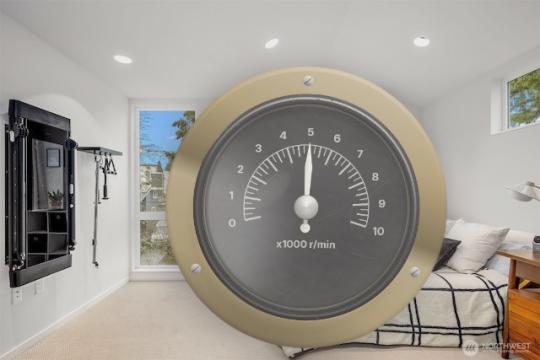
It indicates 5000,rpm
